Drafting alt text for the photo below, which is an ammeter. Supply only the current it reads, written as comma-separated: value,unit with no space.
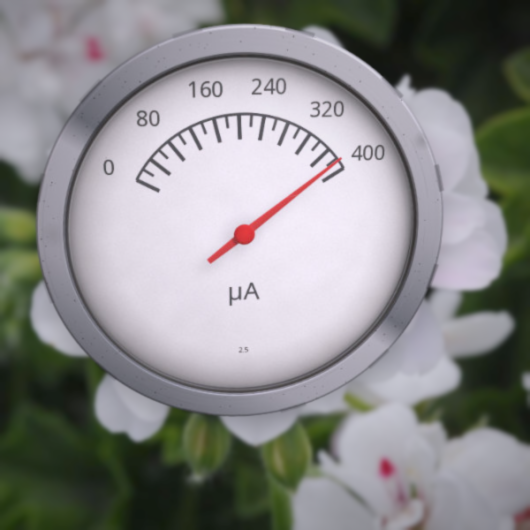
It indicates 380,µA
